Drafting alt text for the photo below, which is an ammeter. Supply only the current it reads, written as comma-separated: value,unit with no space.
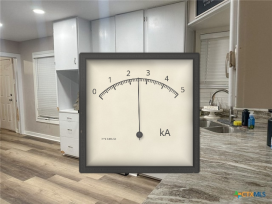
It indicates 2.5,kA
